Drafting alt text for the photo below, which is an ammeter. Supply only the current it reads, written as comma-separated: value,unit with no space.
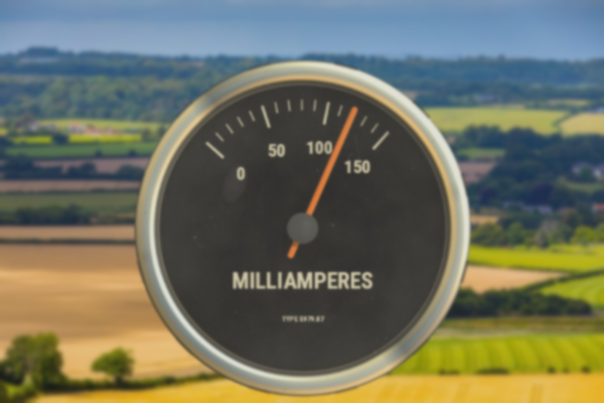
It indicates 120,mA
